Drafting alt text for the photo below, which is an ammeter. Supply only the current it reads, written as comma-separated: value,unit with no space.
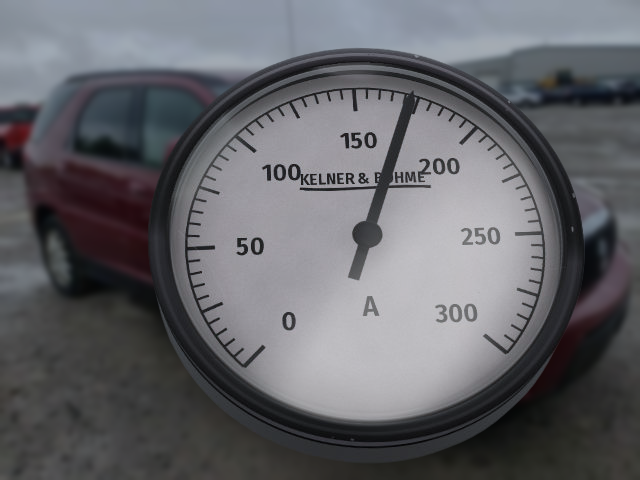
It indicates 172.5,A
